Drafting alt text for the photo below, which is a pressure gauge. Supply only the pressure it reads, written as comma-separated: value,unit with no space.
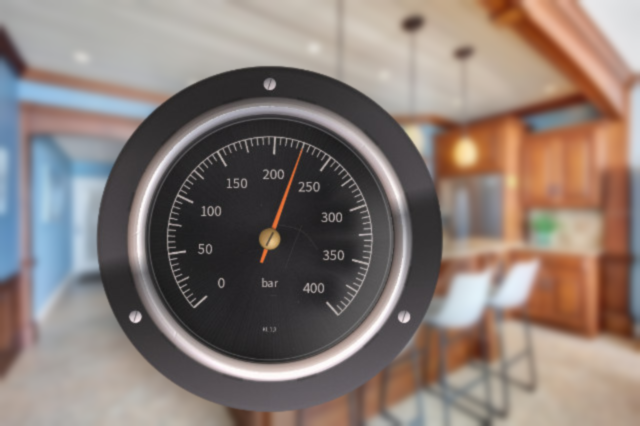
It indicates 225,bar
